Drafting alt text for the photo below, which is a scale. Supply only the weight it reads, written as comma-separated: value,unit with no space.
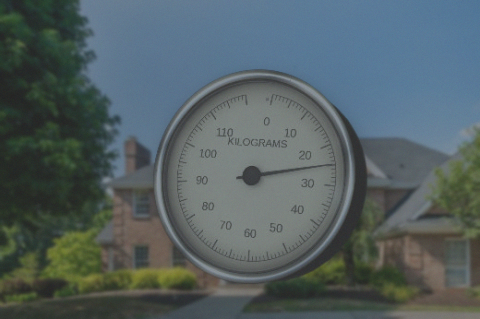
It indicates 25,kg
